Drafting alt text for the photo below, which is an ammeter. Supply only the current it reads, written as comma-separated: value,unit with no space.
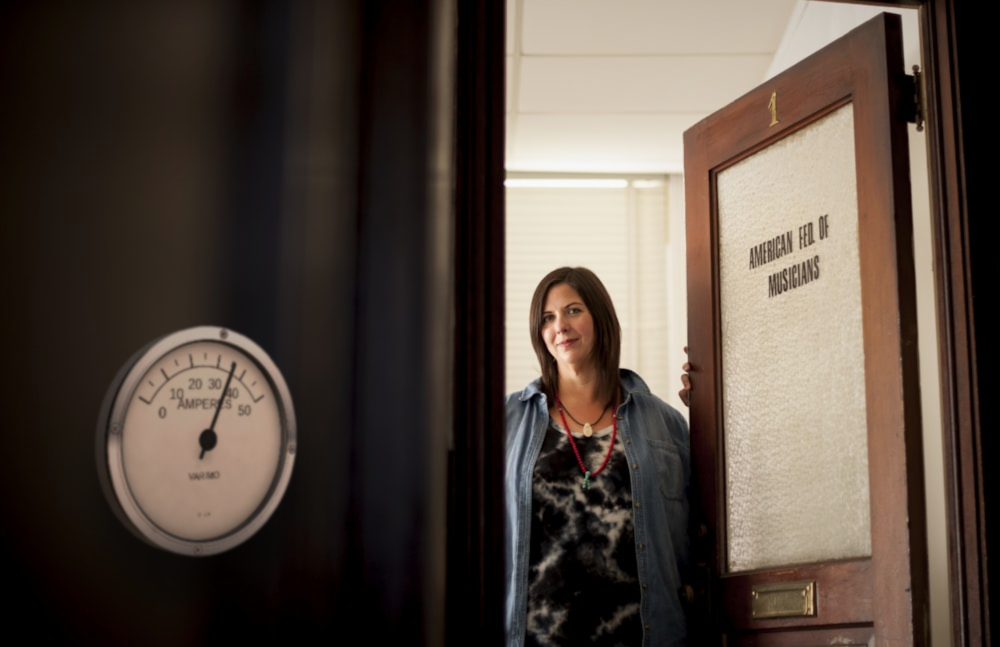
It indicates 35,A
